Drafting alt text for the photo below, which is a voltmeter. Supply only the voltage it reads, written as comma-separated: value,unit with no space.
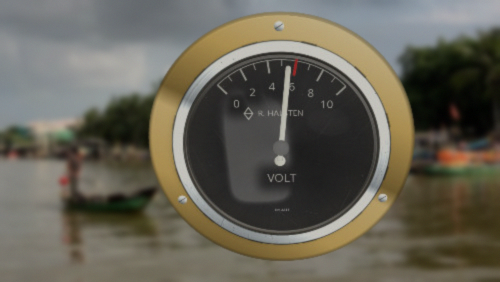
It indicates 5.5,V
